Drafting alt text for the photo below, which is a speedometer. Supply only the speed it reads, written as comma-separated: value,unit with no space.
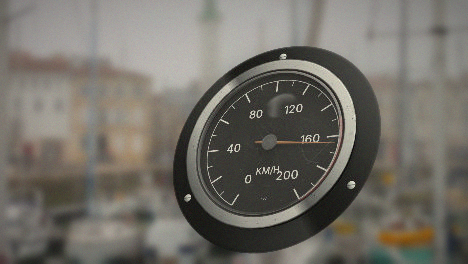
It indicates 165,km/h
